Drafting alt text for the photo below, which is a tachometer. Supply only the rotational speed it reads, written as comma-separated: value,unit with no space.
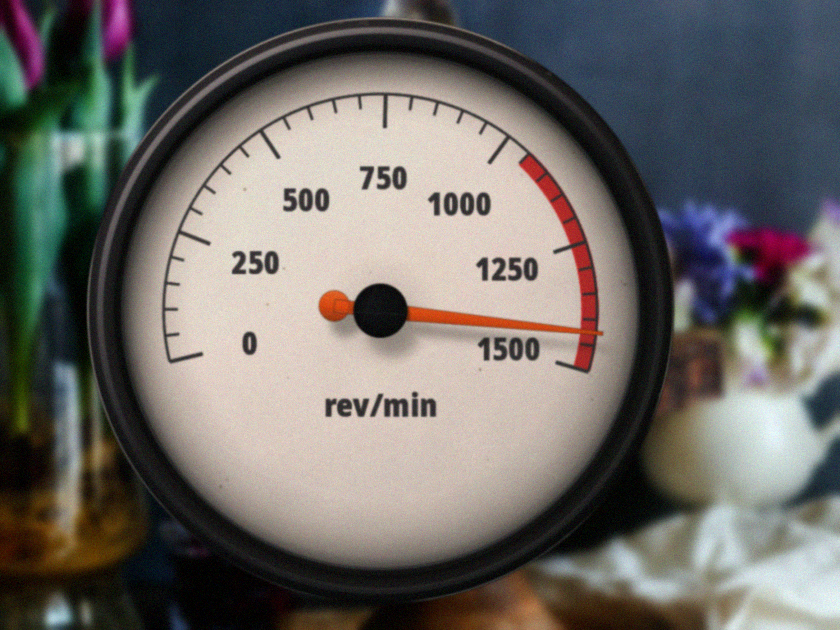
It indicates 1425,rpm
